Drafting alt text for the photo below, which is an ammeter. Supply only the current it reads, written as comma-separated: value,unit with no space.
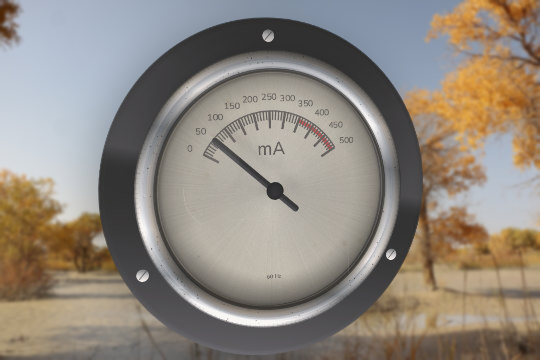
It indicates 50,mA
